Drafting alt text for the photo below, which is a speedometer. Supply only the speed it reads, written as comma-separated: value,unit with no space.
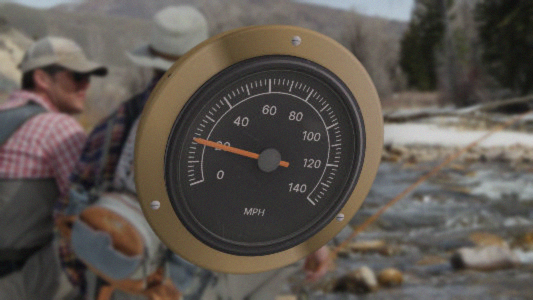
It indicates 20,mph
